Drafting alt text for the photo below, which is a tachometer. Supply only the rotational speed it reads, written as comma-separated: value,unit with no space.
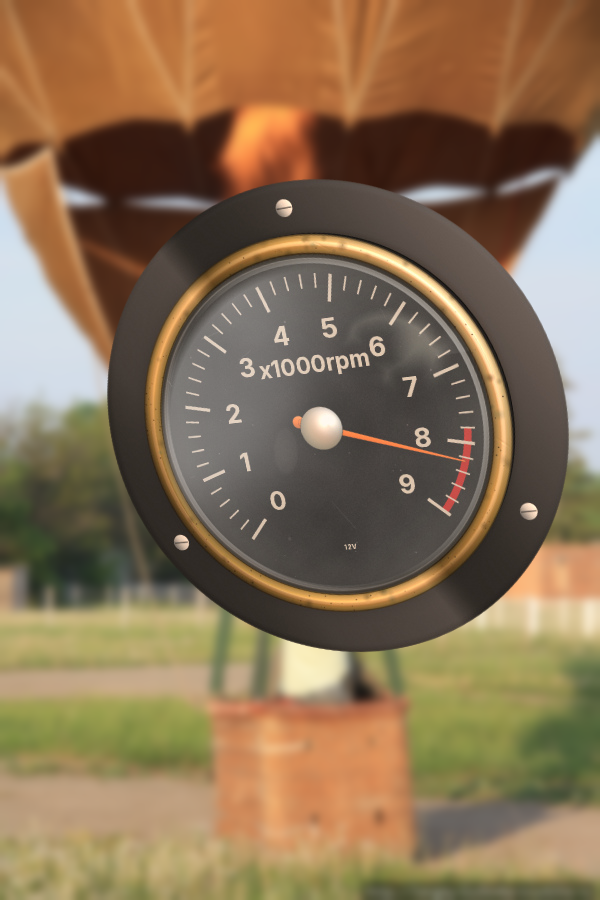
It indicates 8200,rpm
